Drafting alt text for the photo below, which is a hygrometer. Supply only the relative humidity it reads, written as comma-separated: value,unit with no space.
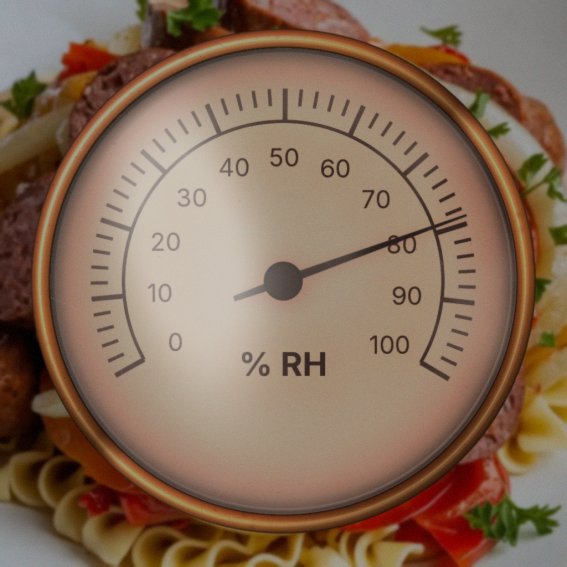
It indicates 79,%
